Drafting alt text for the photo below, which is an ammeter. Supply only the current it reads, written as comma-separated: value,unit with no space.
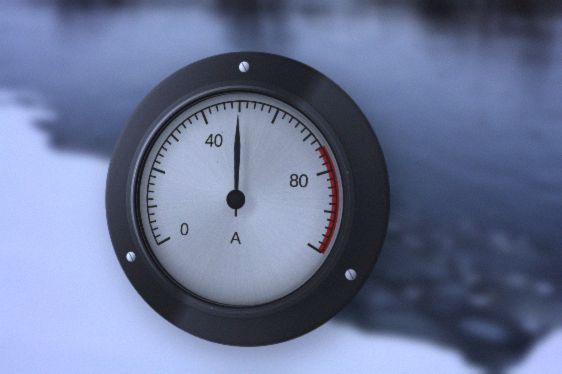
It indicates 50,A
